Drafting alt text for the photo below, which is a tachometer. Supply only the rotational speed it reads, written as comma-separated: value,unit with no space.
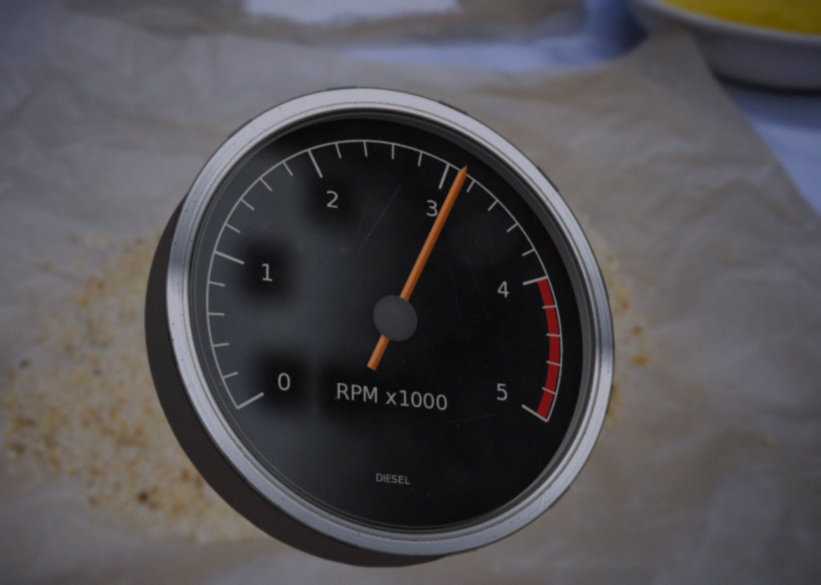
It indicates 3100,rpm
